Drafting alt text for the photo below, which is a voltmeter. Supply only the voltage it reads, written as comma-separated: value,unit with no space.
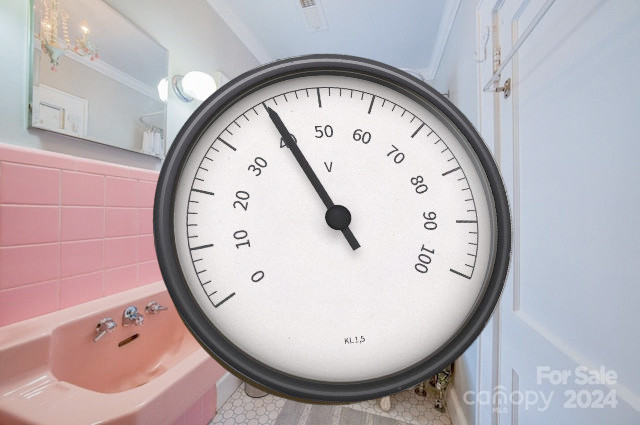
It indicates 40,V
